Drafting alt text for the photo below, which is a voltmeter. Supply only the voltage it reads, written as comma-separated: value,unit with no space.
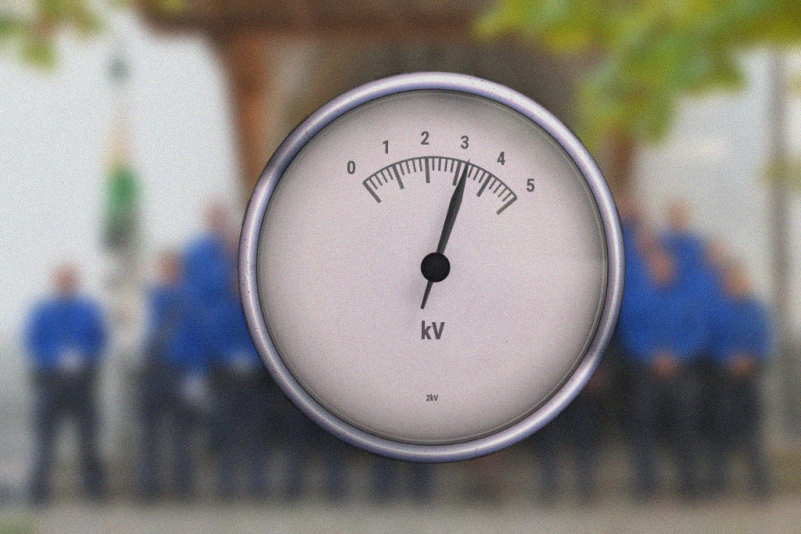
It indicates 3.2,kV
